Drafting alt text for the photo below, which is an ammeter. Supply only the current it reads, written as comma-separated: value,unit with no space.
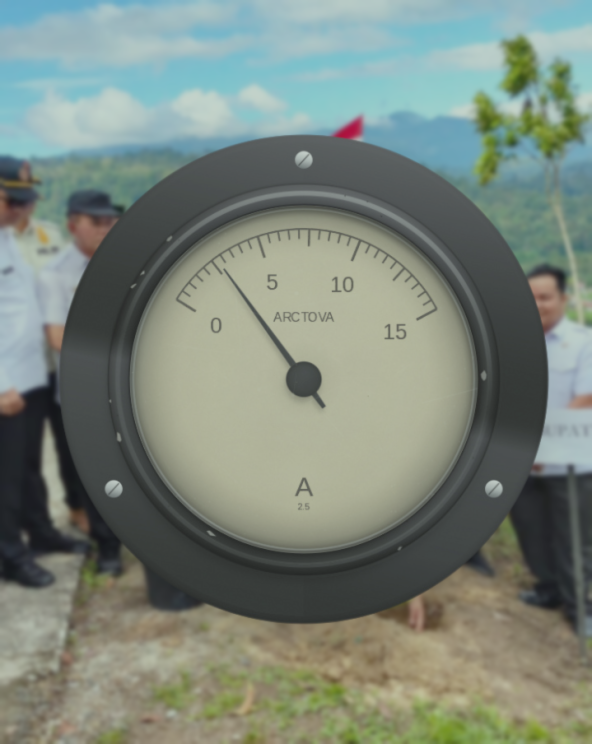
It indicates 2.75,A
